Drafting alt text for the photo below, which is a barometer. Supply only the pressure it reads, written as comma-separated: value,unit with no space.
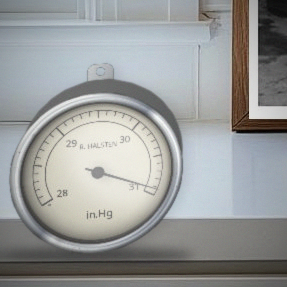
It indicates 30.9,inHg
